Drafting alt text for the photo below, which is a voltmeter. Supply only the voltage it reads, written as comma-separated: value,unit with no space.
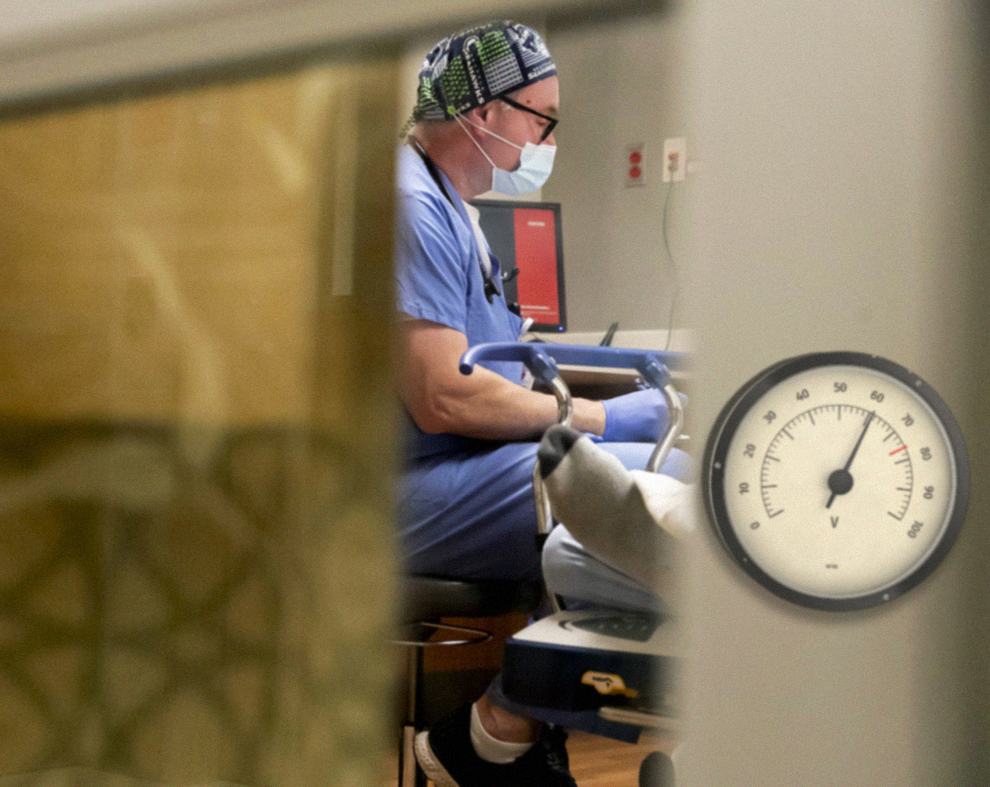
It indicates 60,V
